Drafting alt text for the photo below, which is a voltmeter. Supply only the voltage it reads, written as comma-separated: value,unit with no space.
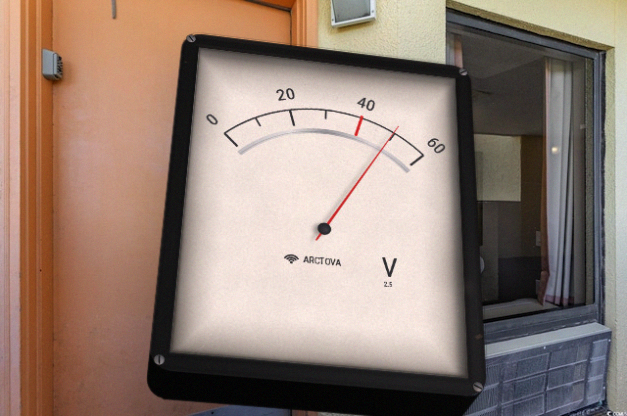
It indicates 50,V
